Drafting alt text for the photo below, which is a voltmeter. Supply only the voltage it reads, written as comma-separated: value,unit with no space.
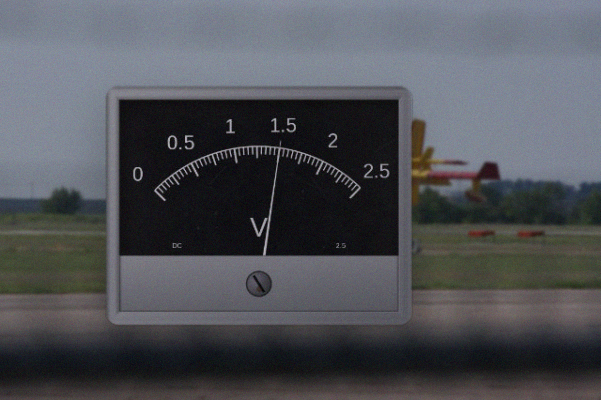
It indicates 1.5,V
